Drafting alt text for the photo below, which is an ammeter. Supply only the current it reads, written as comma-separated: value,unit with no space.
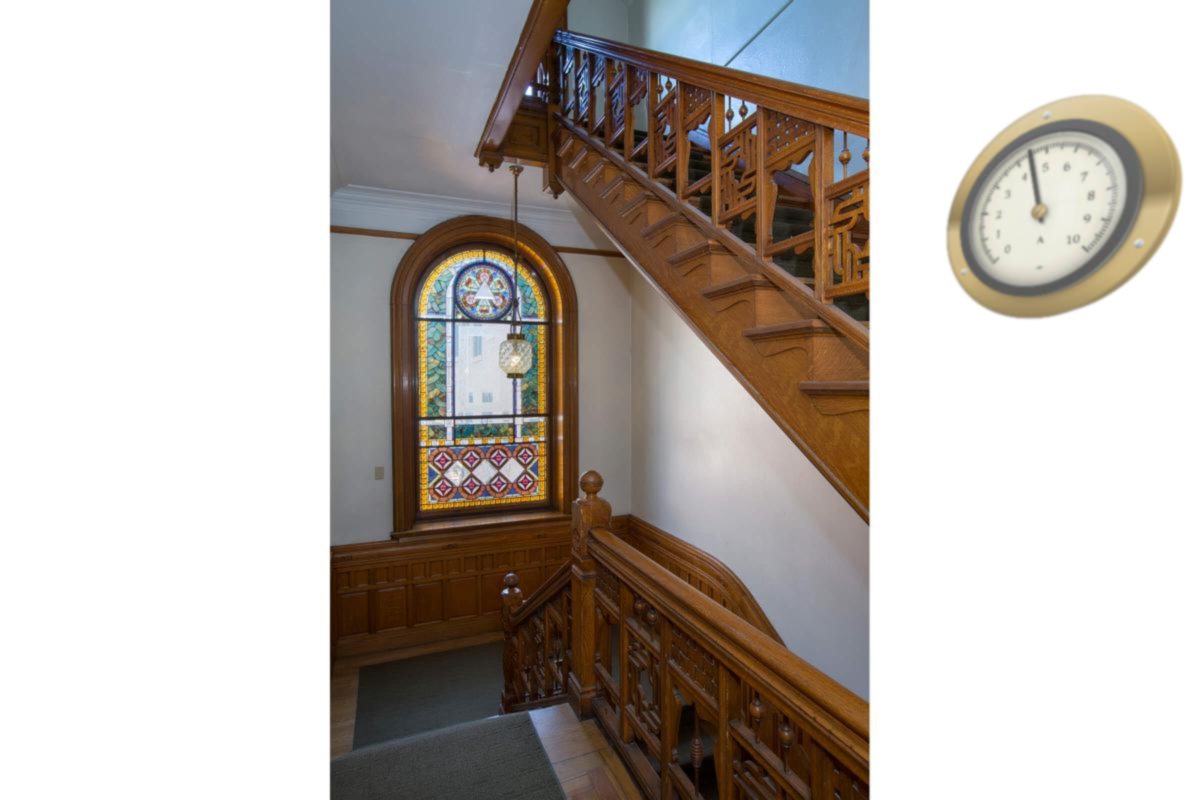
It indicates 4.5,A
